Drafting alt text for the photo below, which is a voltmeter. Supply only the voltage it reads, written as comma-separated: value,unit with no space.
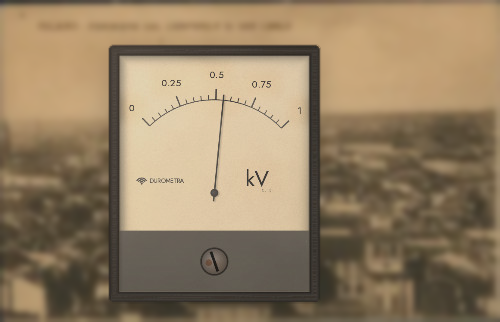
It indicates 0.55,kV
